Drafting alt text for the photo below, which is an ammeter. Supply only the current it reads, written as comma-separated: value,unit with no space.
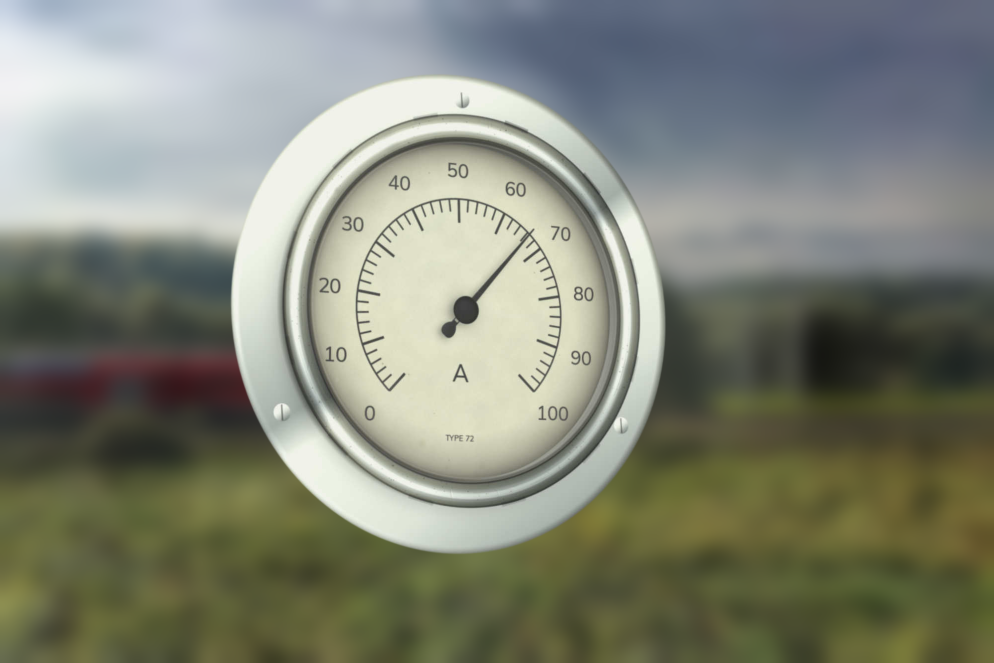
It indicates 66,A
